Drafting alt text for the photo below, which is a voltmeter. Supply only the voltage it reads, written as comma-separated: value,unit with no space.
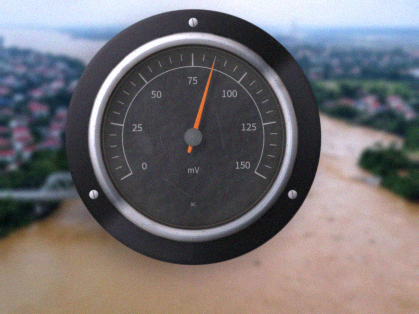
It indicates 85,mV
